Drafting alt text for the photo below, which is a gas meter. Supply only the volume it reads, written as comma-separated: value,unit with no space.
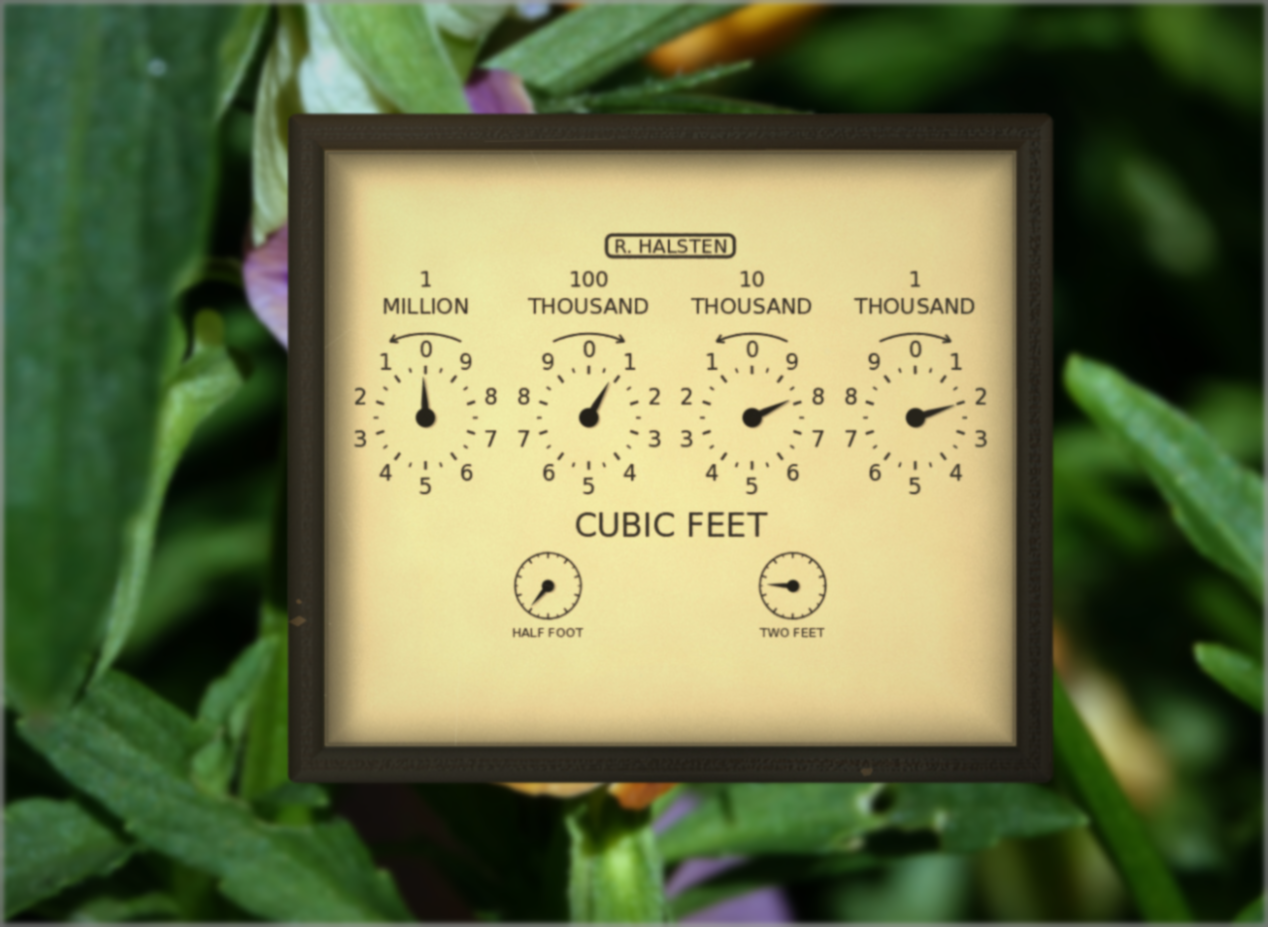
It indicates 8200,ft³
